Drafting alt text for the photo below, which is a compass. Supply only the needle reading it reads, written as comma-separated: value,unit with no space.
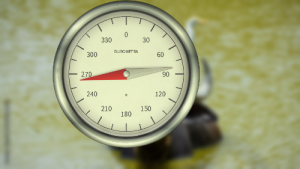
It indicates 262.5,°
